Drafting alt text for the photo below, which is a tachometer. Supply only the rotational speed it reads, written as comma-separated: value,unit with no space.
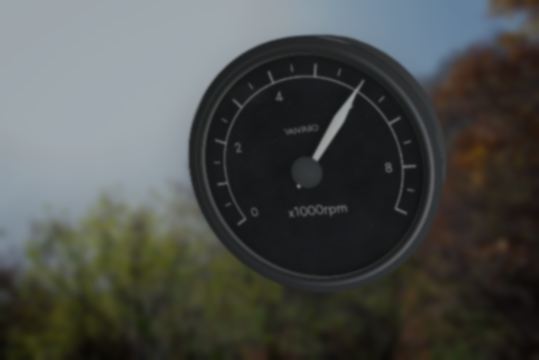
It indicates 6000,rpm
